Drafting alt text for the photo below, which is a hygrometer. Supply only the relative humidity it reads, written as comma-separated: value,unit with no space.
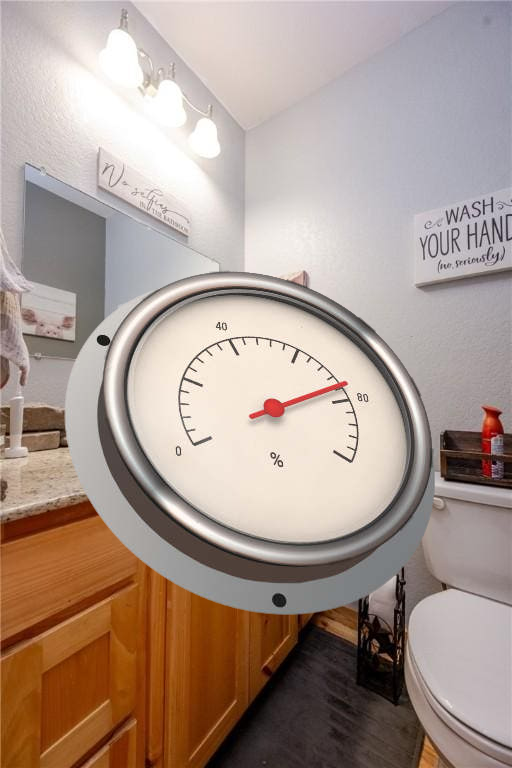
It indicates 76,%
